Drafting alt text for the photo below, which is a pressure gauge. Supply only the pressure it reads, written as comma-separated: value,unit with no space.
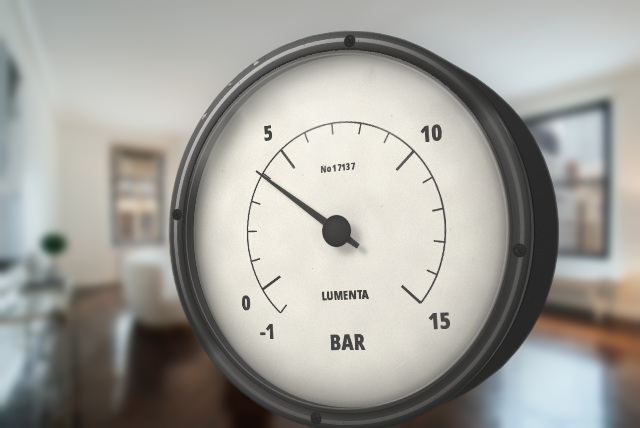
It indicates 4,bar
